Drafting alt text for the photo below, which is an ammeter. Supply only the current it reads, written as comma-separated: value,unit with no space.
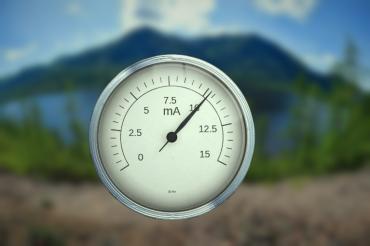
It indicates 10.25,mA
